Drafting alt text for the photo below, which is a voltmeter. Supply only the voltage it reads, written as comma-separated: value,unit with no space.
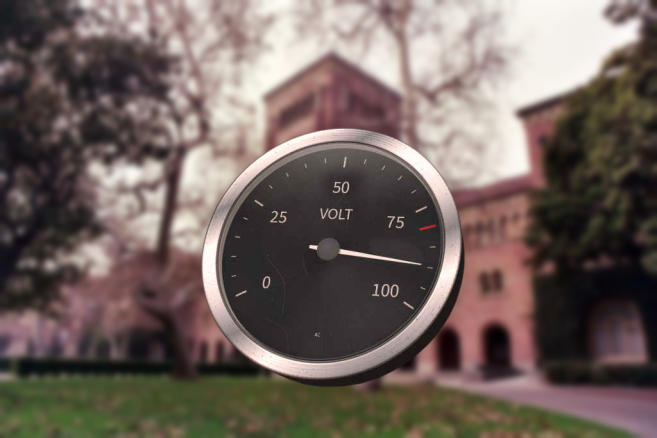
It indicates 90,V
